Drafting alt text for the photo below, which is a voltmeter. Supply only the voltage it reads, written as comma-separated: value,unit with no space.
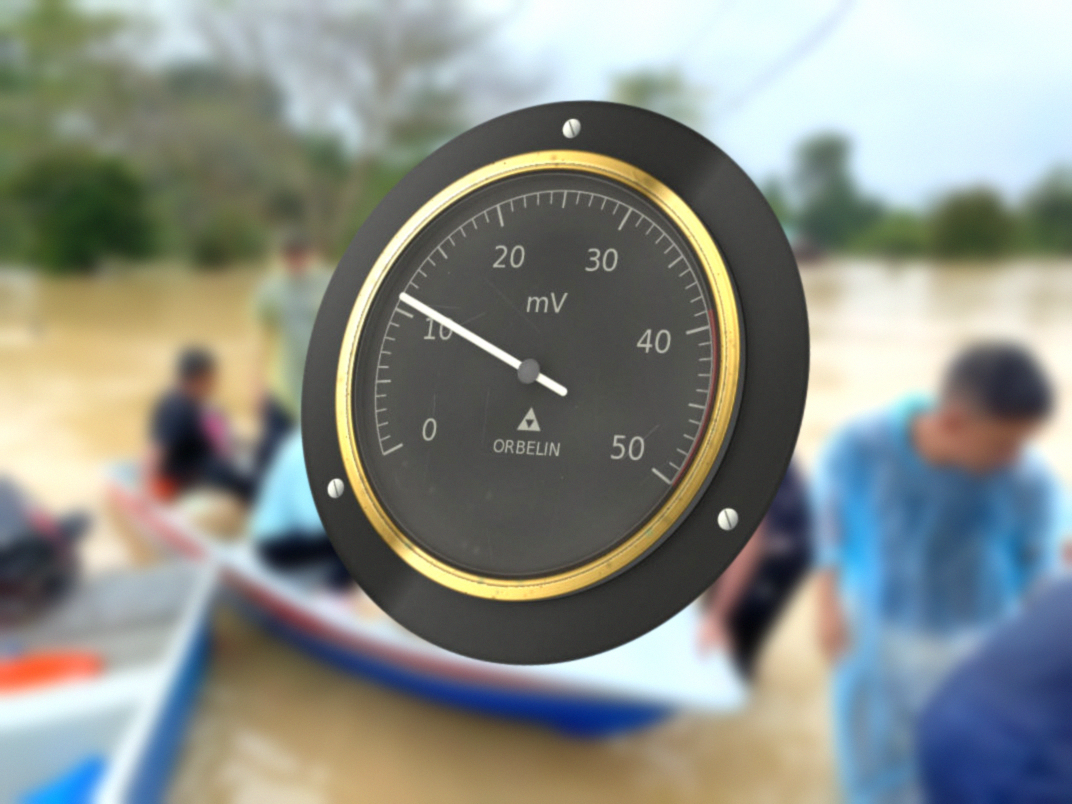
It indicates 11,mV
